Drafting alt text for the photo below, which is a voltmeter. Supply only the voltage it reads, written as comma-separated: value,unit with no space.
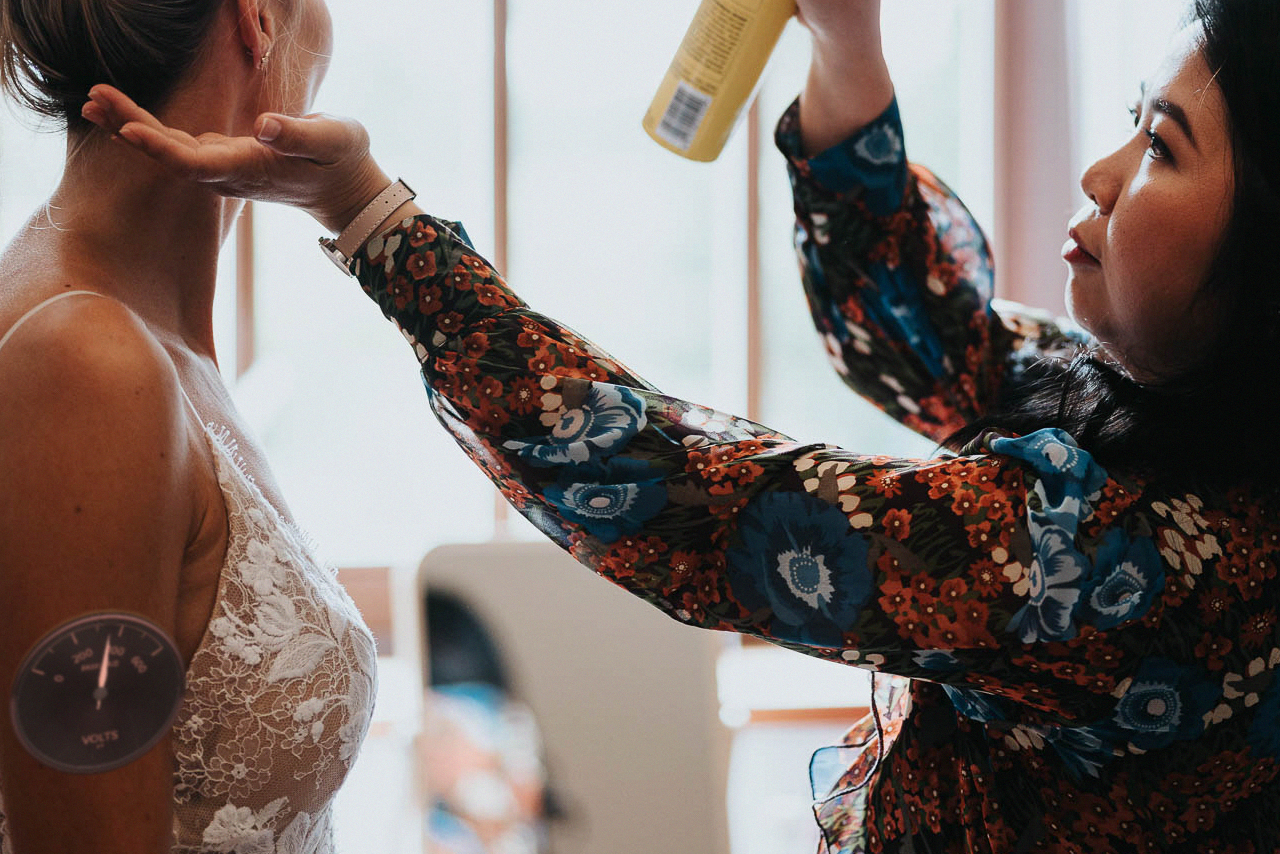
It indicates 350,V
